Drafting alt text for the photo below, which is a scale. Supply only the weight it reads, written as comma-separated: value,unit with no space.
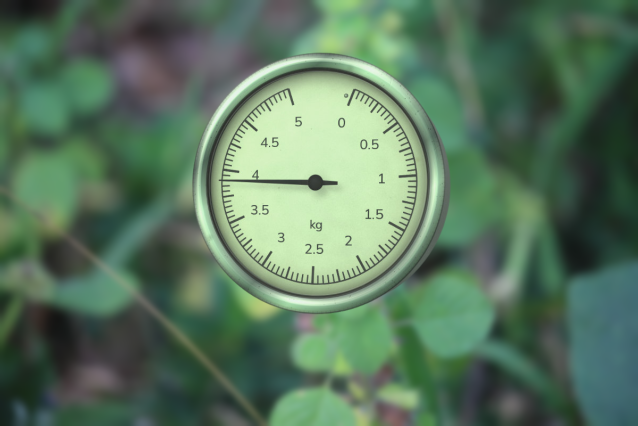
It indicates 3.9,kg
